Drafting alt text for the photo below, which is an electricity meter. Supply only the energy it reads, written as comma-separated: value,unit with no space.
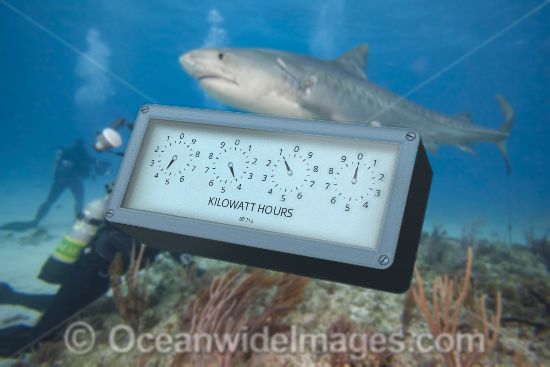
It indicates 4410,kWh
